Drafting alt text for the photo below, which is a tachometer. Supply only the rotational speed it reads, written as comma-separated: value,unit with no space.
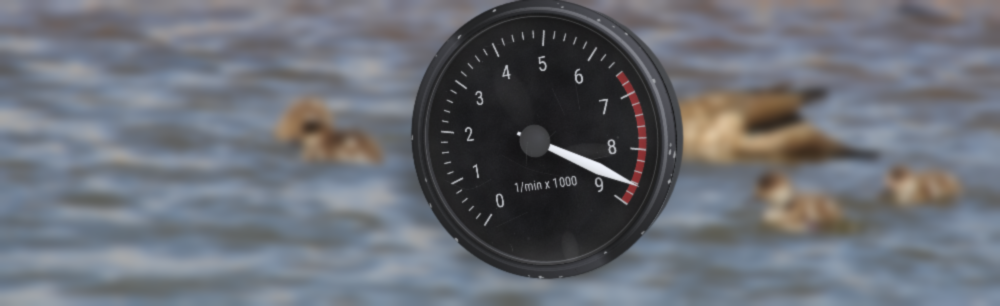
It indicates 8600,rpm
